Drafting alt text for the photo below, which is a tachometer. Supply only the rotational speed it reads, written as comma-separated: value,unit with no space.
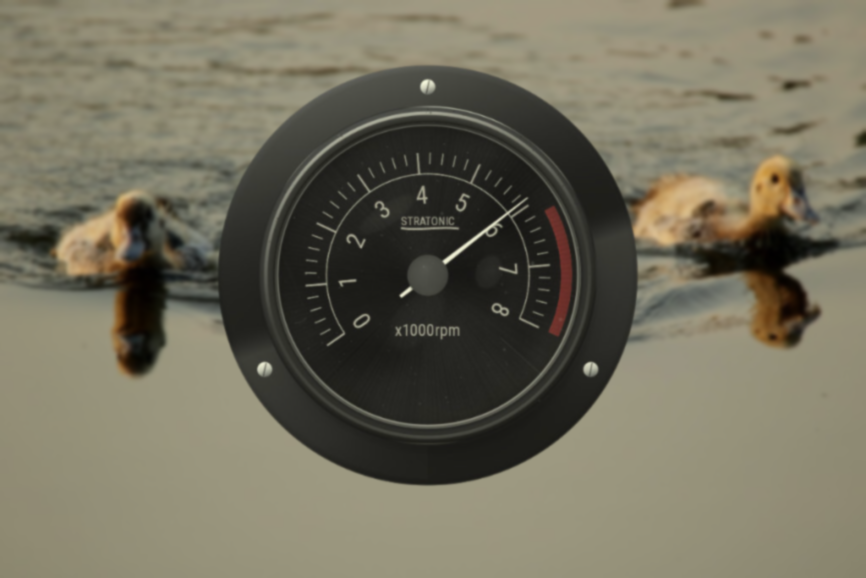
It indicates 5900,rpm
